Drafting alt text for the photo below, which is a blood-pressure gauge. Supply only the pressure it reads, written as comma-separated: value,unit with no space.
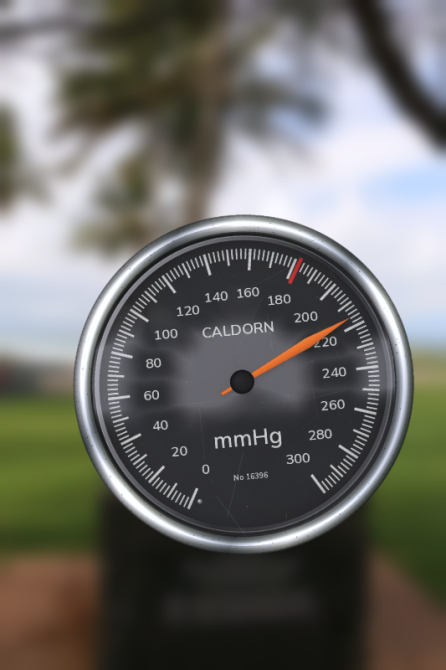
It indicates 216,mmHg
